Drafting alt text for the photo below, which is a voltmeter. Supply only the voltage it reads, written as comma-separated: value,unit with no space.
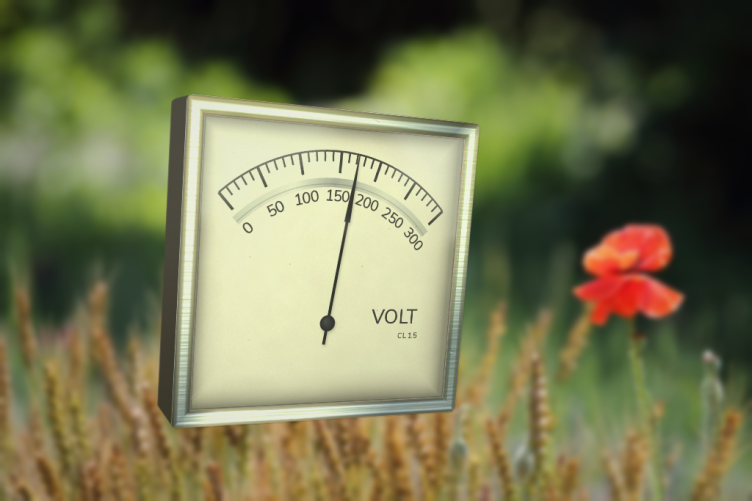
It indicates 170,V
